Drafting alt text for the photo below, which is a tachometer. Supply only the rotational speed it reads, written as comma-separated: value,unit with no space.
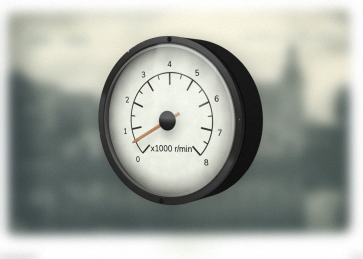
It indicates 500,rpm
